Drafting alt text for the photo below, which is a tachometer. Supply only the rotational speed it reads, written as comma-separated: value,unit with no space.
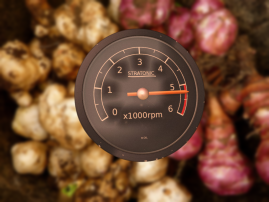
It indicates 5250,rpm
